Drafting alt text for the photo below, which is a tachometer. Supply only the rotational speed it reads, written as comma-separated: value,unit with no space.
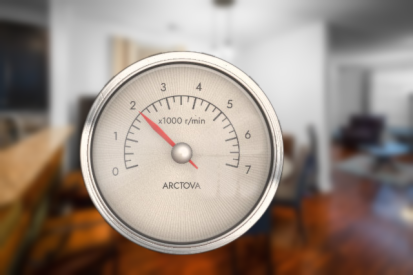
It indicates 2000,rpm
